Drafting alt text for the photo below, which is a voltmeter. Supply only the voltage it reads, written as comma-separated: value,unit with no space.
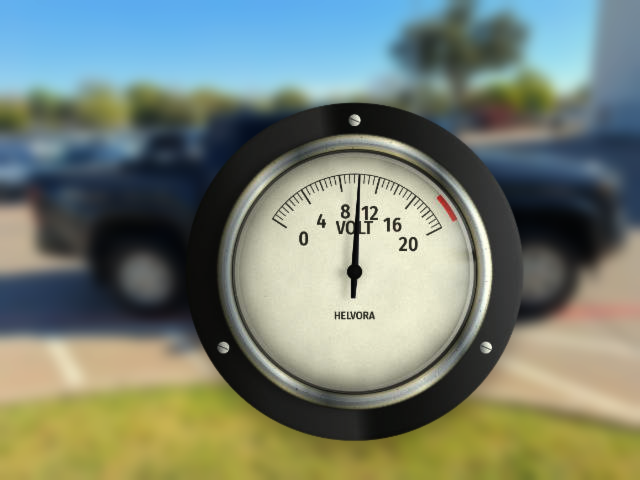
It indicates 10,V
